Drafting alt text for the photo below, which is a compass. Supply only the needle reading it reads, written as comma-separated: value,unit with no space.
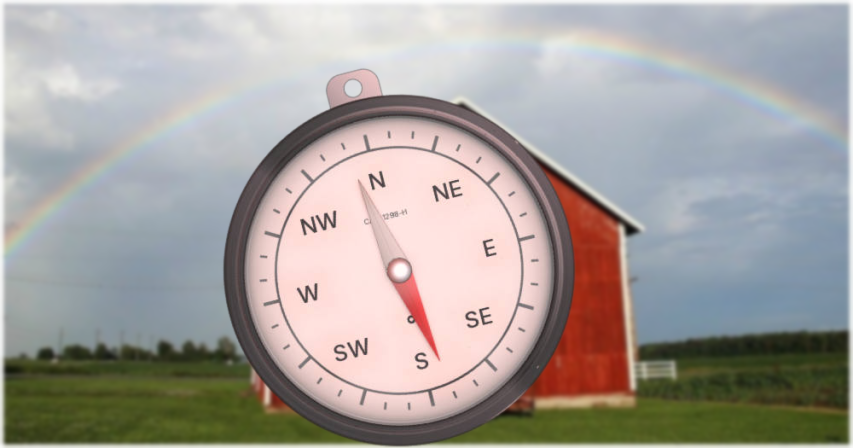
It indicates 170,°
